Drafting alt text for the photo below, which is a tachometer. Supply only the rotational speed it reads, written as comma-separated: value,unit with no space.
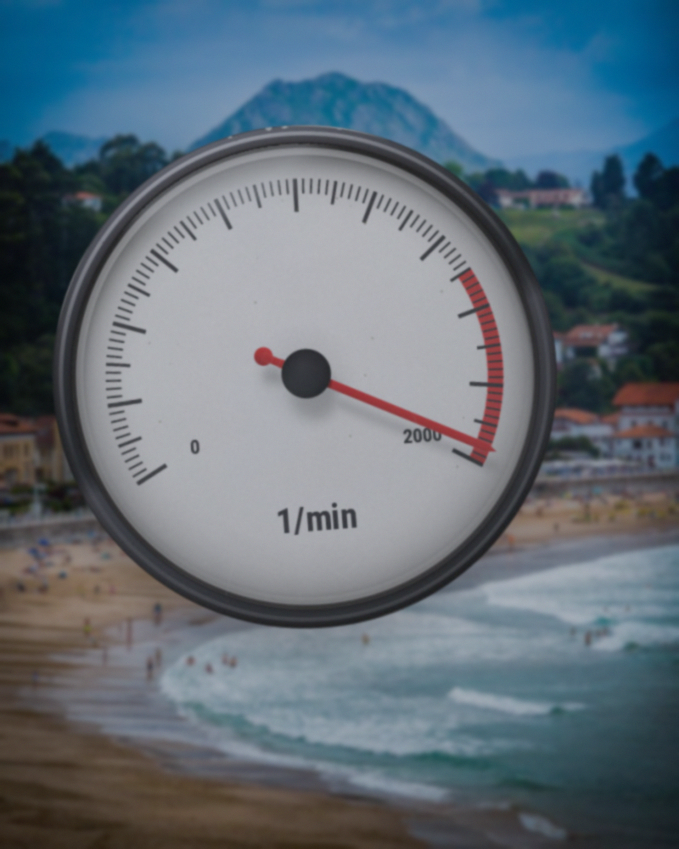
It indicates 1960,rpm
